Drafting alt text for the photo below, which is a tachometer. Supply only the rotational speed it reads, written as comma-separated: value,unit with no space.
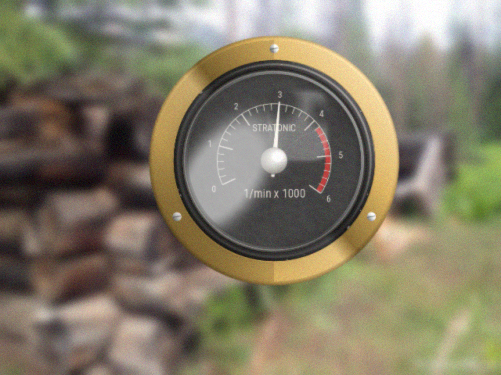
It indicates 3000,rpm
